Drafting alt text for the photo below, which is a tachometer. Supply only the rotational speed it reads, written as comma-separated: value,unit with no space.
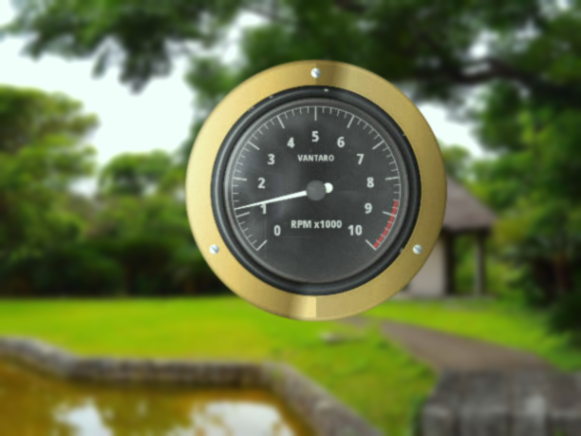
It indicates 1200,rpm
